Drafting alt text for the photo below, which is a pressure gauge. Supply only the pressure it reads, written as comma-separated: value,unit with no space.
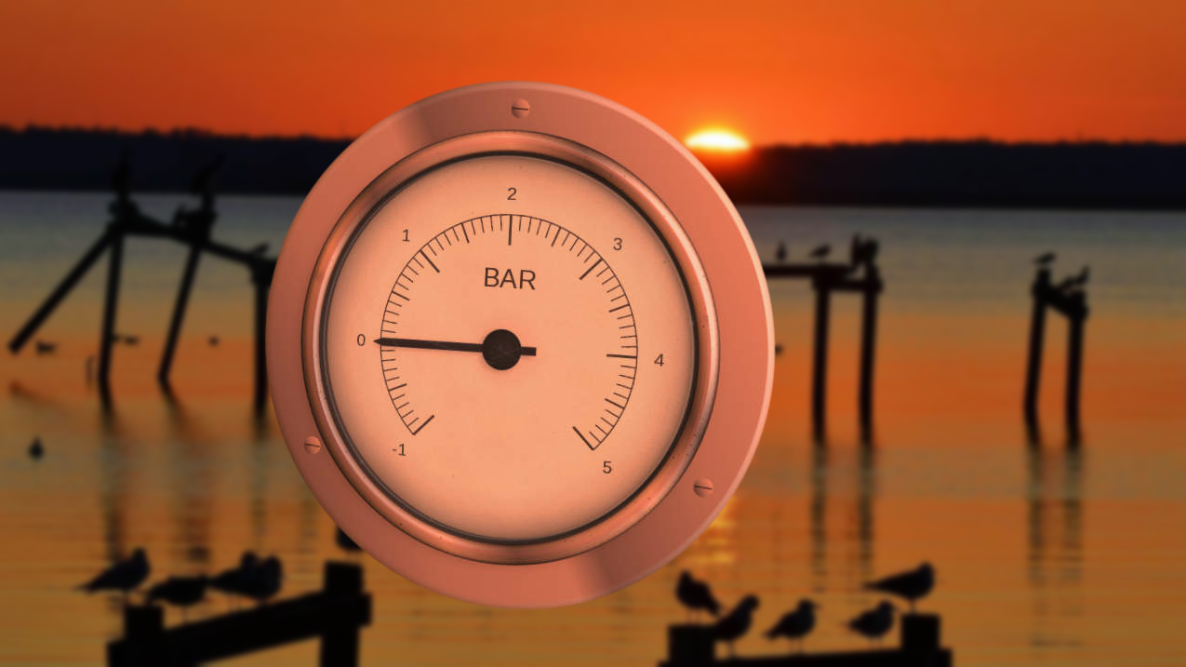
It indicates 0,bar
